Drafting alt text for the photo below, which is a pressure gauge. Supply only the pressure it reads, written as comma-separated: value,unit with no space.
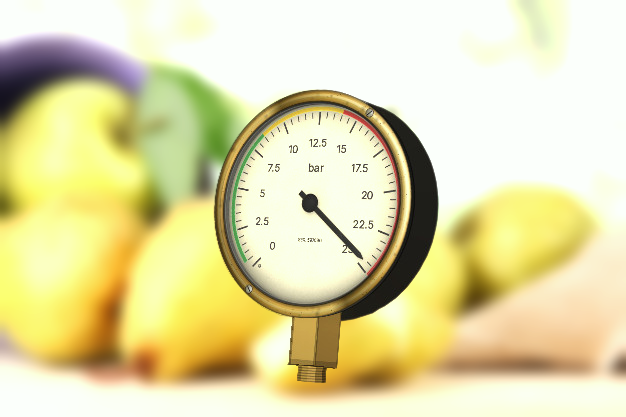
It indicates 24.5,bar
